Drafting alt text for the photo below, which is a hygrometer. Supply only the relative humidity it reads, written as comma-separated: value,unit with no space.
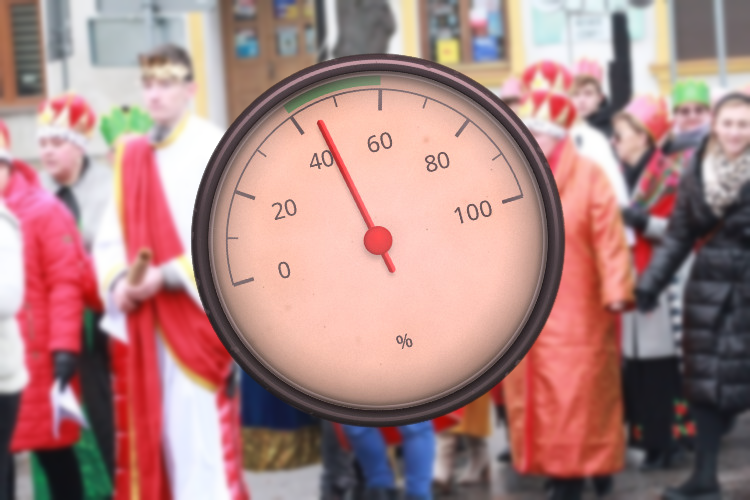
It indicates 45,%
